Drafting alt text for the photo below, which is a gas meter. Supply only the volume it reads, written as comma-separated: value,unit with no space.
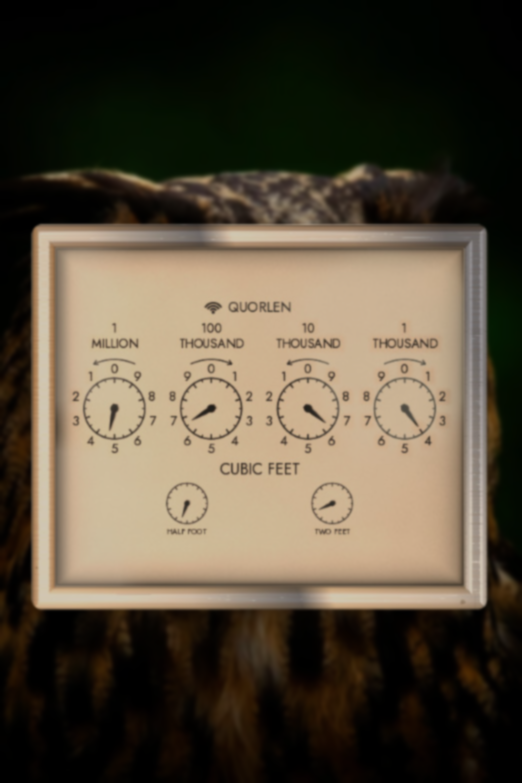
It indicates 466400,ft³
